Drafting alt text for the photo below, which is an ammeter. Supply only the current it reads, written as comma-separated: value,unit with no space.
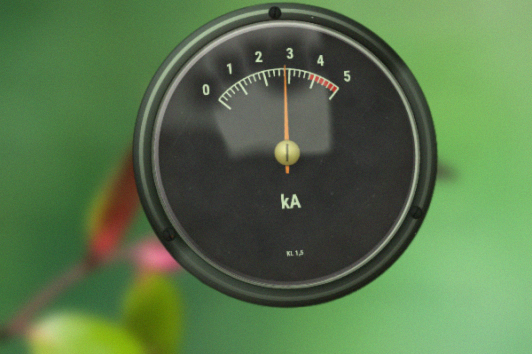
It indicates 2.8,kA
